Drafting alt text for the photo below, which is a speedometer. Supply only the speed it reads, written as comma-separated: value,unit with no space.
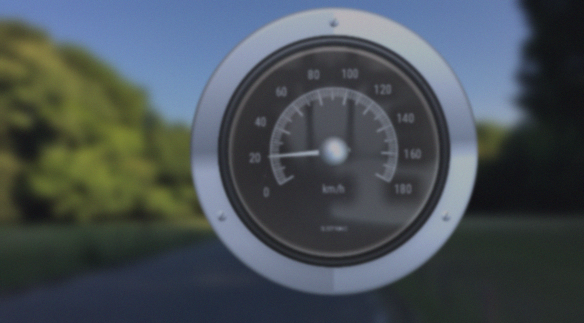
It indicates 20,km/h
